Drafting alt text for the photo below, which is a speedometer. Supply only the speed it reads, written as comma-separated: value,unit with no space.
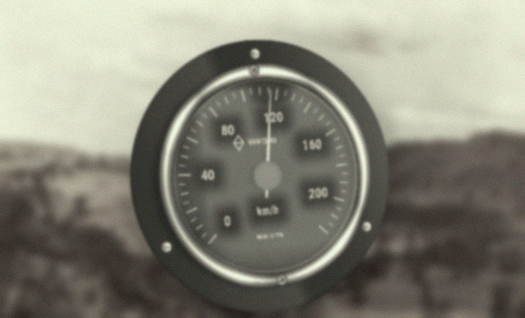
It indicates 115,km/h
